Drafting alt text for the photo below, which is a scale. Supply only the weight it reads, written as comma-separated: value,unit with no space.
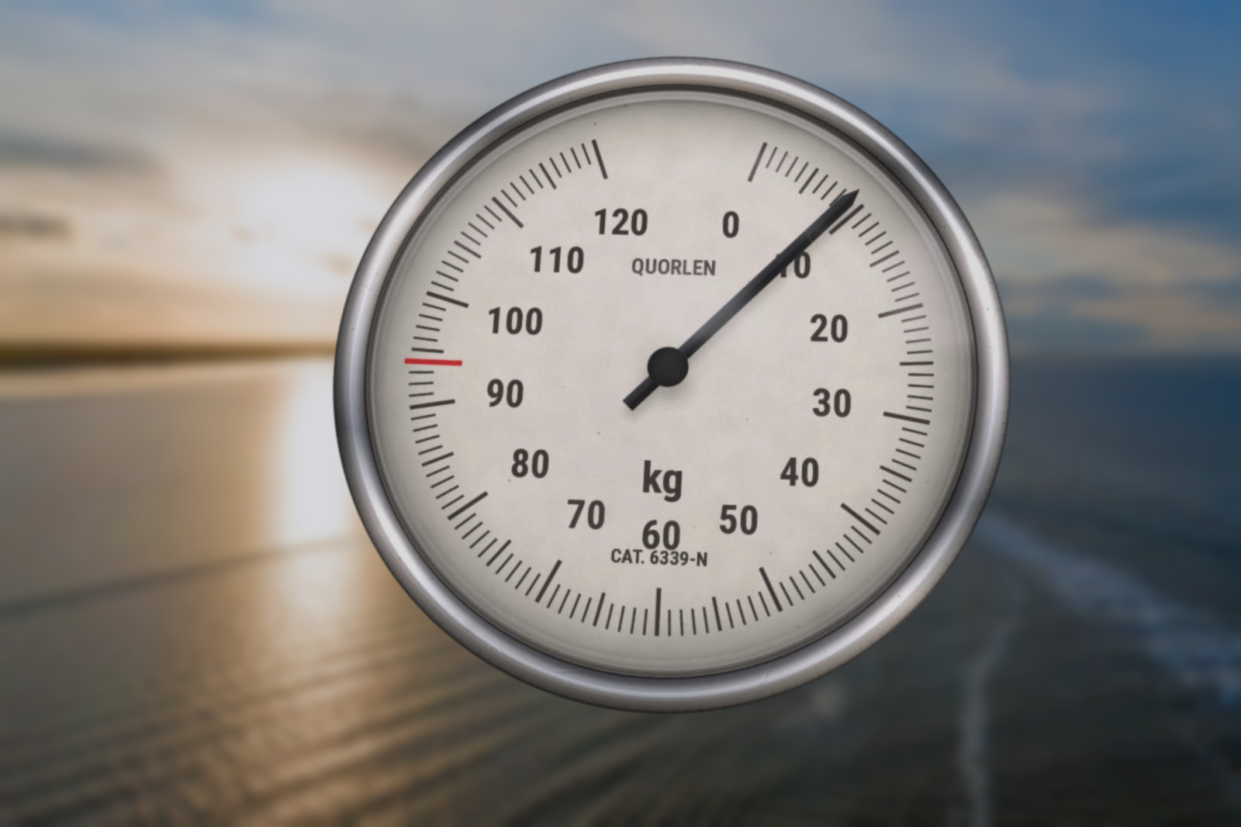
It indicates 9,kg
